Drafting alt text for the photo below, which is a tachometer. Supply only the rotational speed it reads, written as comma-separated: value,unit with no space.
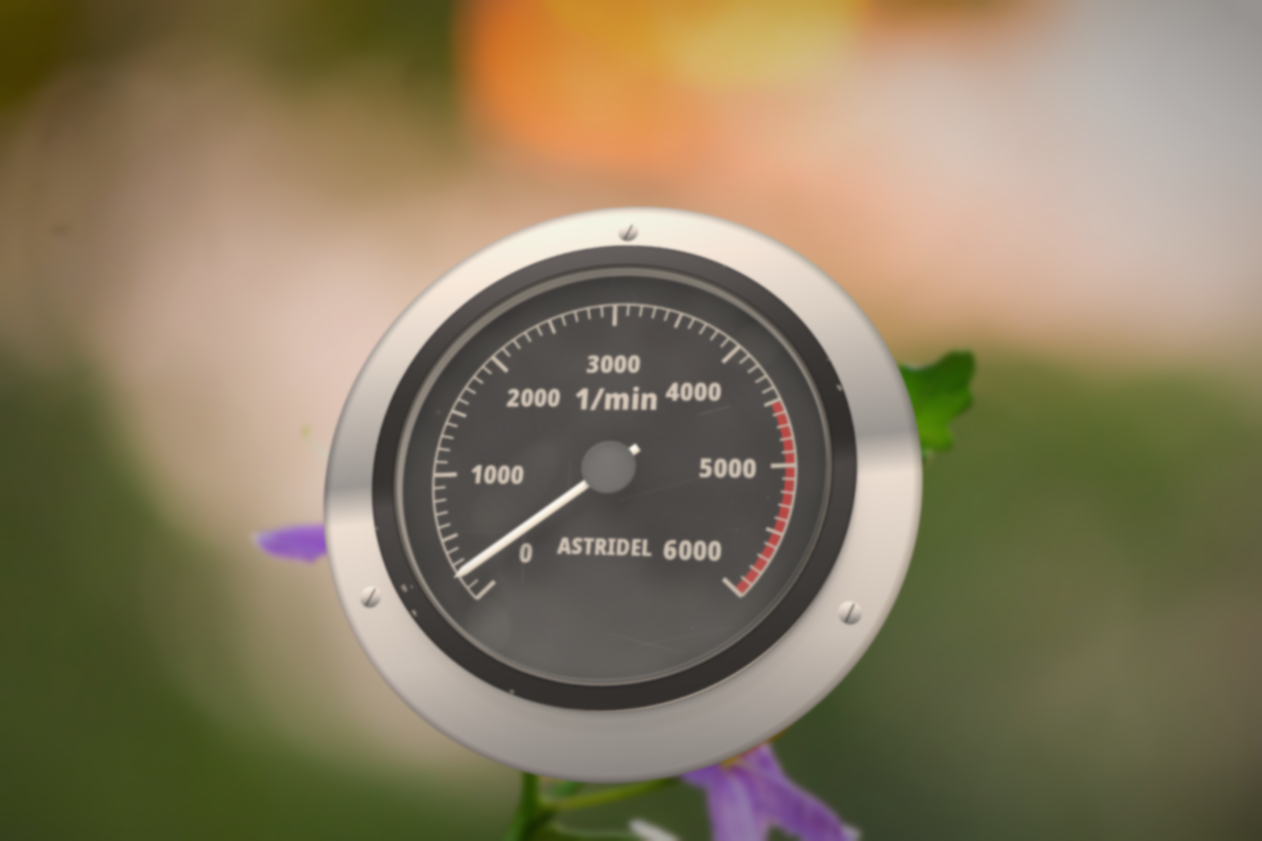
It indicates 200,rpm
